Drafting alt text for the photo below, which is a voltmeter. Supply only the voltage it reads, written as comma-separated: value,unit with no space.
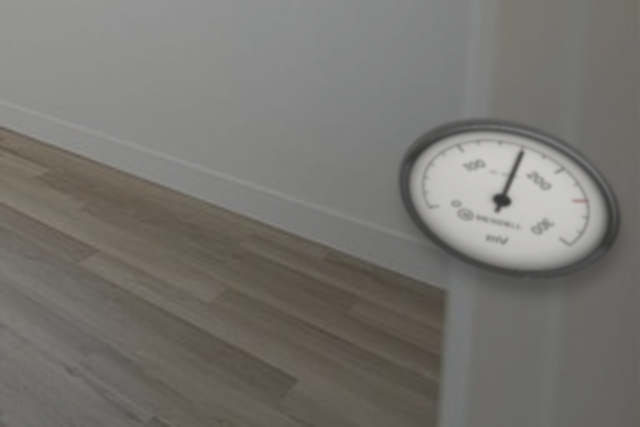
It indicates 160,mV
